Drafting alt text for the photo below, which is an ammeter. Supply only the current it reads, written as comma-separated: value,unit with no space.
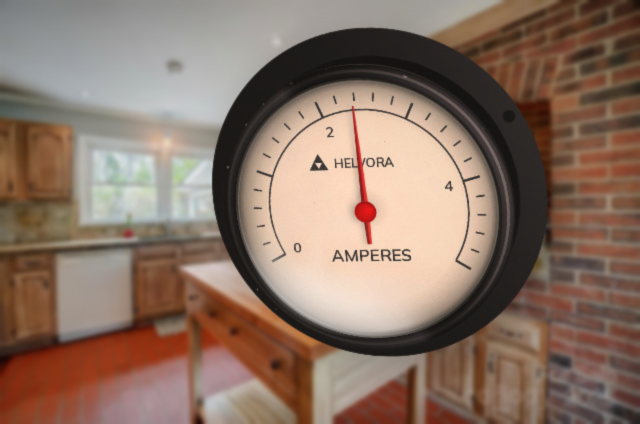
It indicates 2.4,A
